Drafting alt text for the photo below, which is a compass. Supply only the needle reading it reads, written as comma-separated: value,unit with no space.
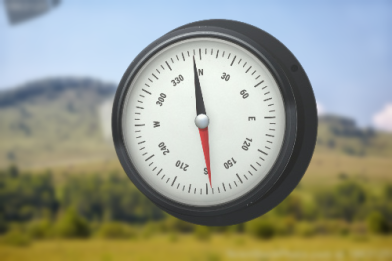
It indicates 175,°
